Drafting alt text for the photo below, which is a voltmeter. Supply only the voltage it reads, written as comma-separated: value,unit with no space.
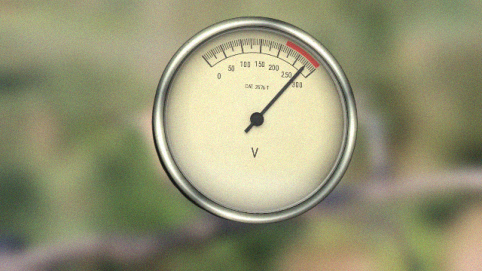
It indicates 275,V
